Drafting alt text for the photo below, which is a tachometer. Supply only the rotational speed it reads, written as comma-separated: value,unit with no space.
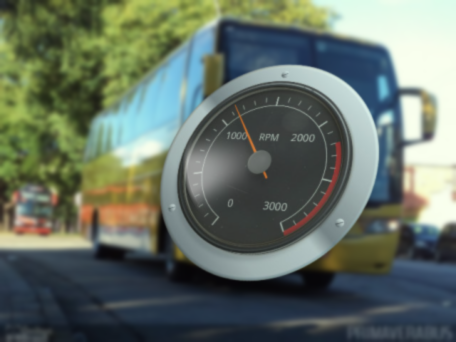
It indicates 1150,rpm
